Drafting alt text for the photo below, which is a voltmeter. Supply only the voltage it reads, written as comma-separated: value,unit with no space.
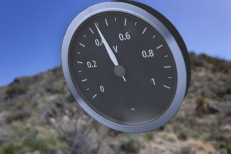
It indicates 0.45,V
